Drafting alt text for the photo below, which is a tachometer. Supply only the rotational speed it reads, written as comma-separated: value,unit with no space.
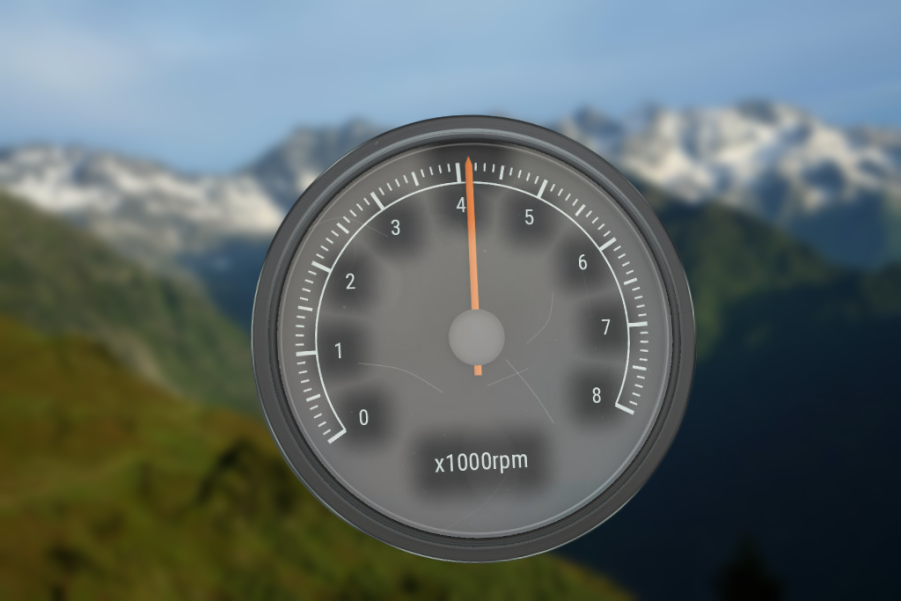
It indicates 4100,rpm
